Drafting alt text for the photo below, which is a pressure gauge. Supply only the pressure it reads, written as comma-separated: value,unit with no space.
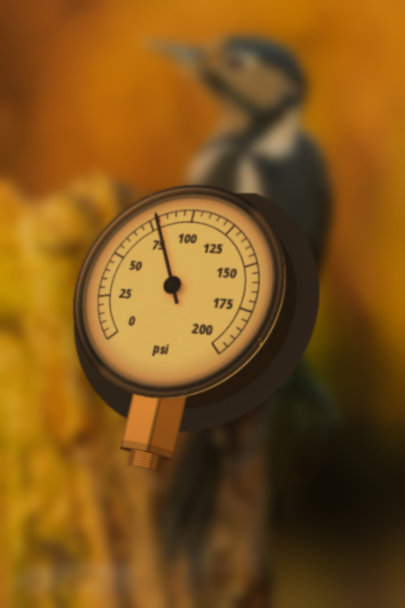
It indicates 80,psi
